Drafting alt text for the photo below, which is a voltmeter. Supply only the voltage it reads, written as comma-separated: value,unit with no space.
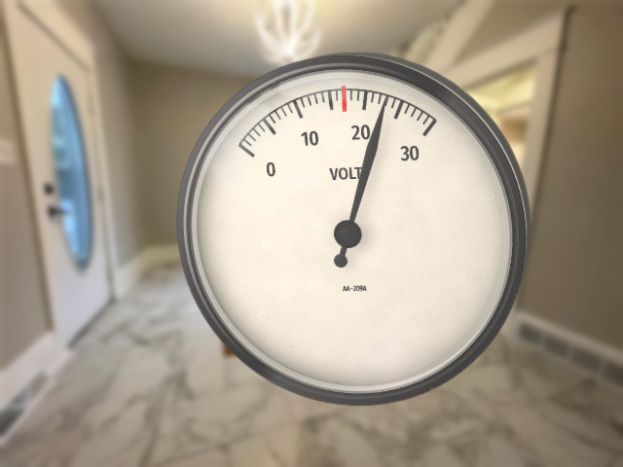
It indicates 23,V
